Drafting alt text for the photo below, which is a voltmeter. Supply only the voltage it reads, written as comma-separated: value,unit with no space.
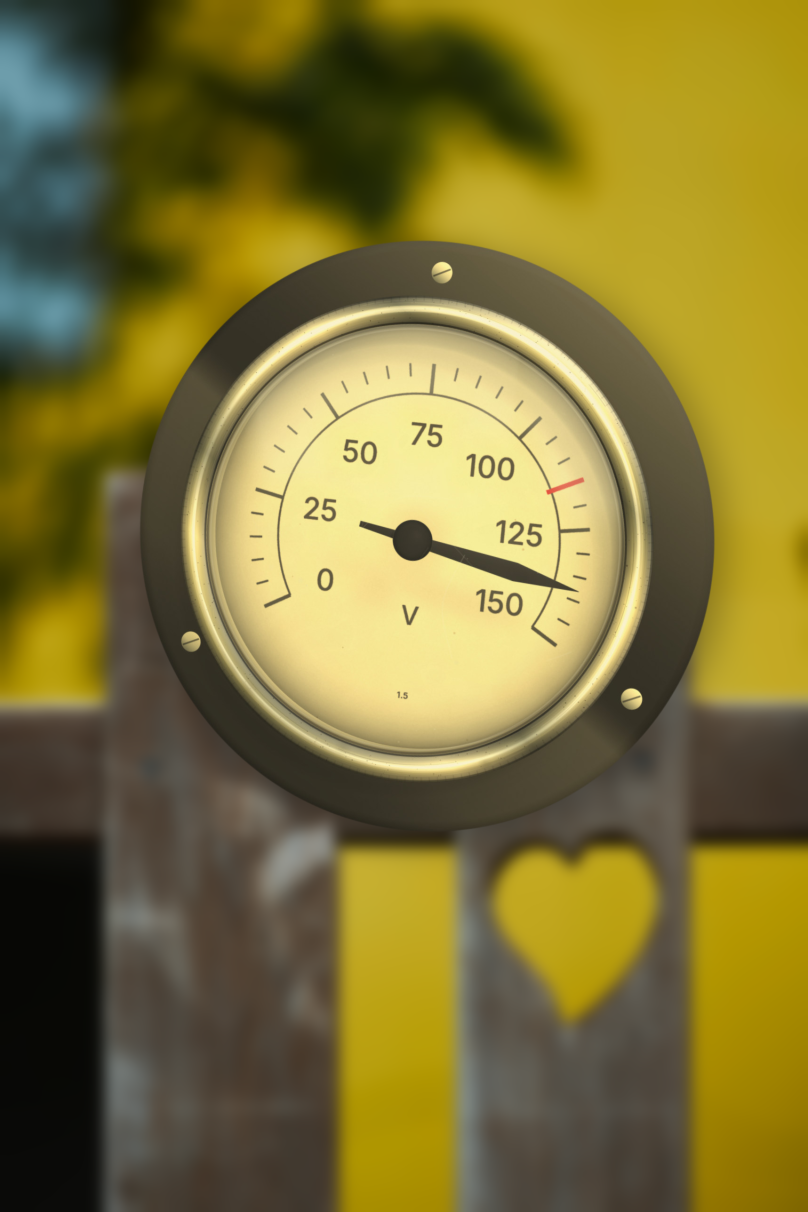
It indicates 137.5,V
